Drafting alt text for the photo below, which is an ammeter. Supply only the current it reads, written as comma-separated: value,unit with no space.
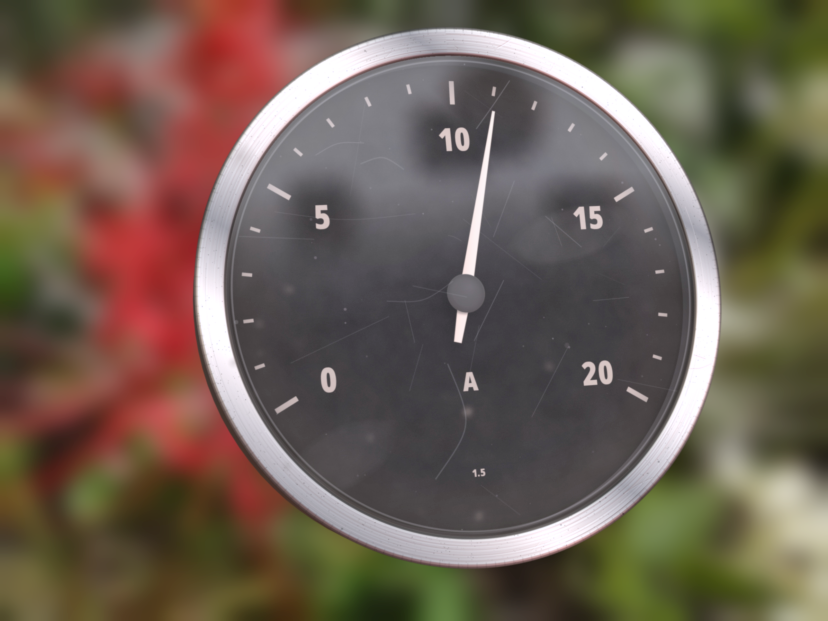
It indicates 11,A
